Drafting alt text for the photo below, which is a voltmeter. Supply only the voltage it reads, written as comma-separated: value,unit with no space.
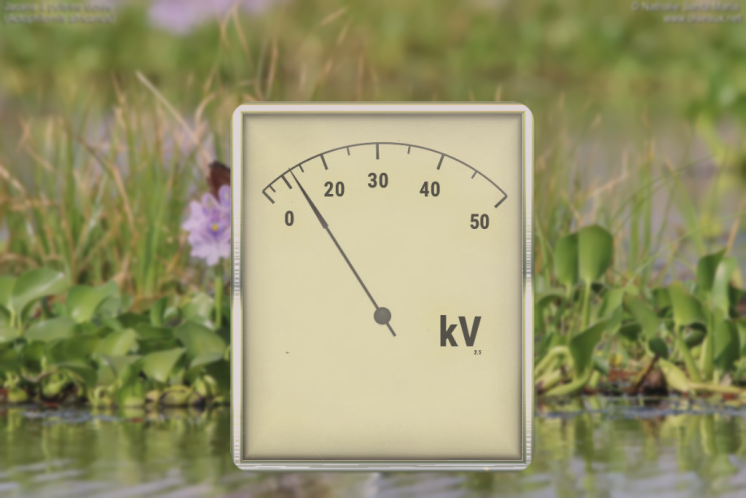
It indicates 12.5,kV
